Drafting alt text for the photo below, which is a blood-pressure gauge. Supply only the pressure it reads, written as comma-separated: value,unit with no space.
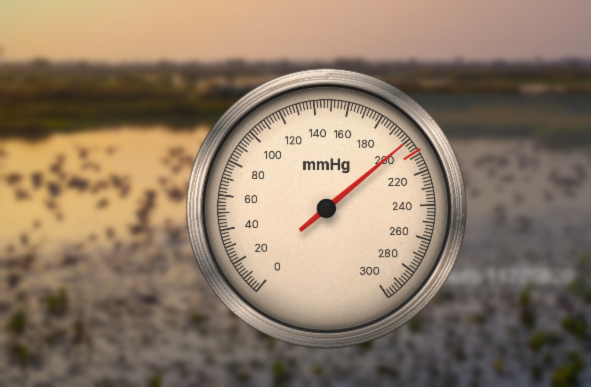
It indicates 200,mmHg
